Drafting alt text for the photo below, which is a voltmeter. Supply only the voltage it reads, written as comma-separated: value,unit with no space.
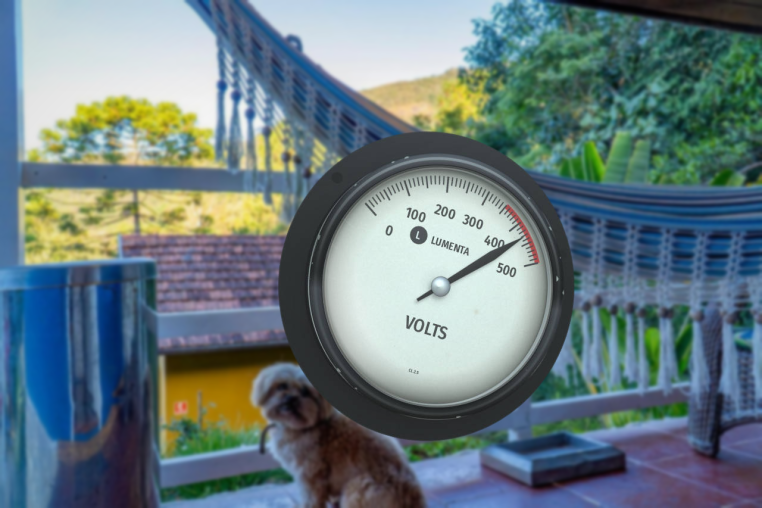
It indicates 430,V
